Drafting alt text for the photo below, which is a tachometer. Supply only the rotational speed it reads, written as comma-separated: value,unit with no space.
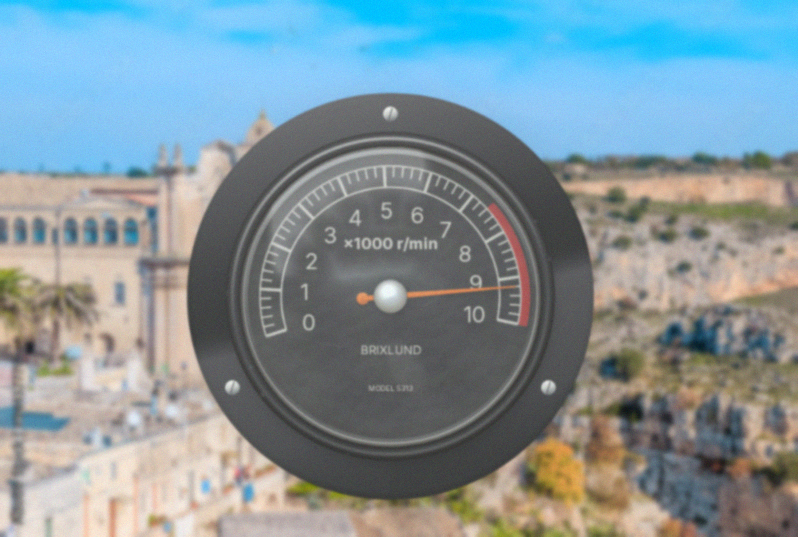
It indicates 9200,rpm
